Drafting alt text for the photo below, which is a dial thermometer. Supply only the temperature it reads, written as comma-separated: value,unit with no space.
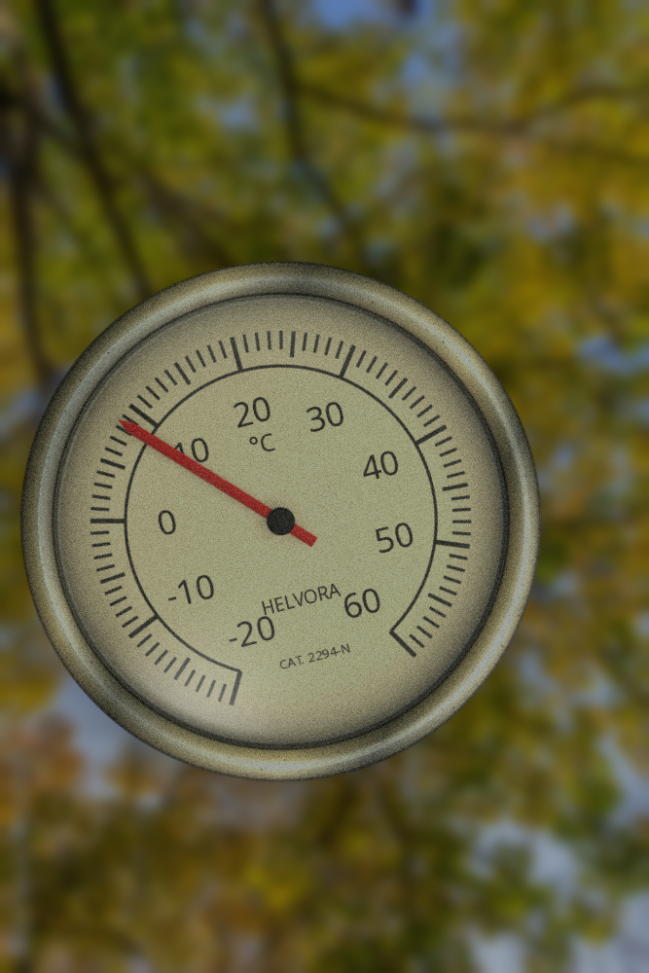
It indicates 8.5,°C
